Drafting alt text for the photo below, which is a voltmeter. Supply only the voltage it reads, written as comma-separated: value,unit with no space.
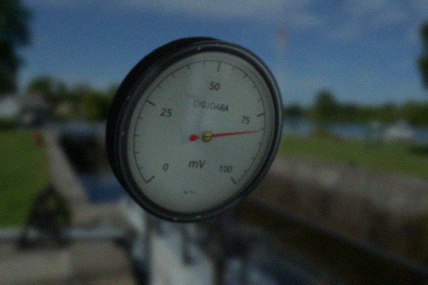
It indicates 80,mV
